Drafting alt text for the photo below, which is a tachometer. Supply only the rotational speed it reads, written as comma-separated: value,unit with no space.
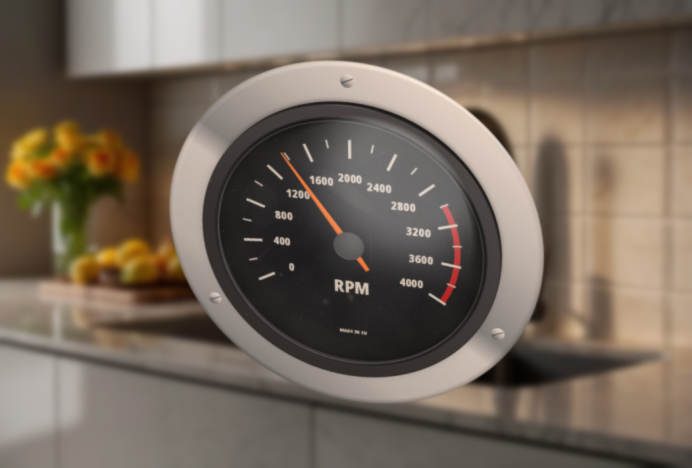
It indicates 1400,rpm
